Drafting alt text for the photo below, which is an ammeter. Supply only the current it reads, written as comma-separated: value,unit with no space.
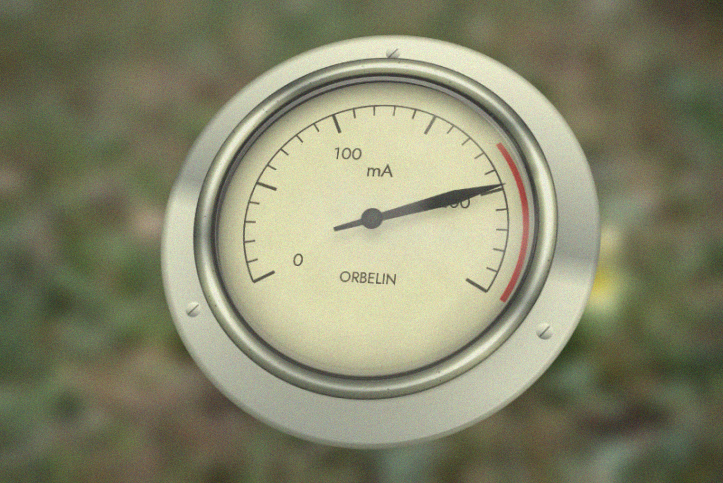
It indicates 200,mA
